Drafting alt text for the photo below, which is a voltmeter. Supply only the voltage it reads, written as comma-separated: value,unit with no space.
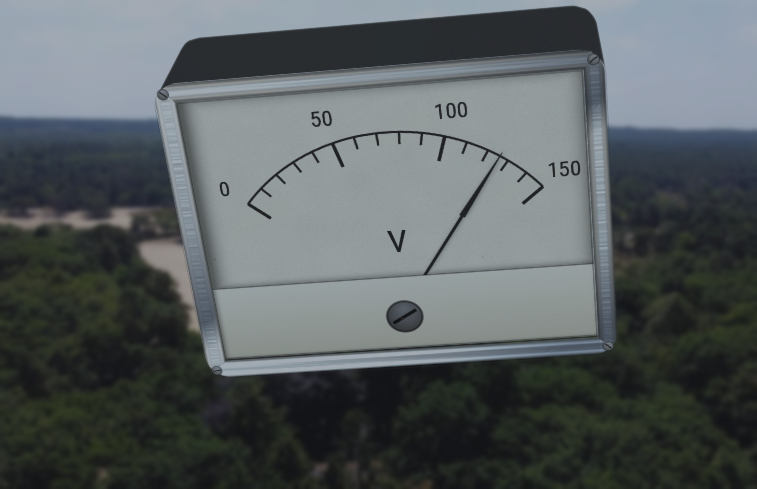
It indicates 125,V
